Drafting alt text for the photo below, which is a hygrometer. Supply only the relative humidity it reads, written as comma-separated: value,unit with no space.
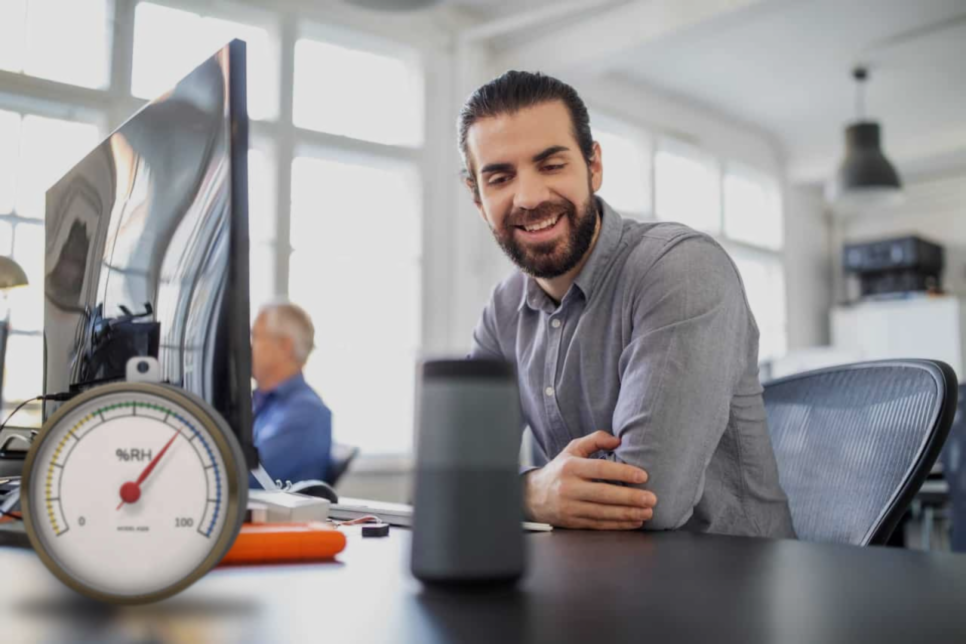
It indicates 66,%
